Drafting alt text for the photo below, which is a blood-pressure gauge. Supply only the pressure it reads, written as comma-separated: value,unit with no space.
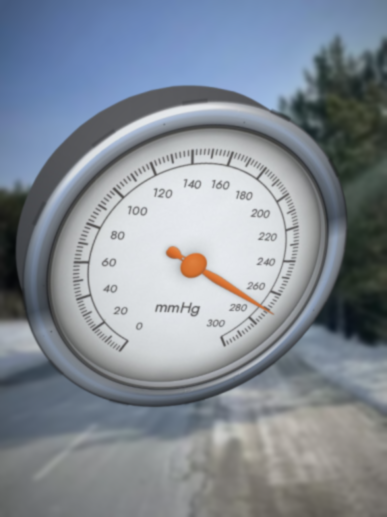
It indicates 270,mmHg
